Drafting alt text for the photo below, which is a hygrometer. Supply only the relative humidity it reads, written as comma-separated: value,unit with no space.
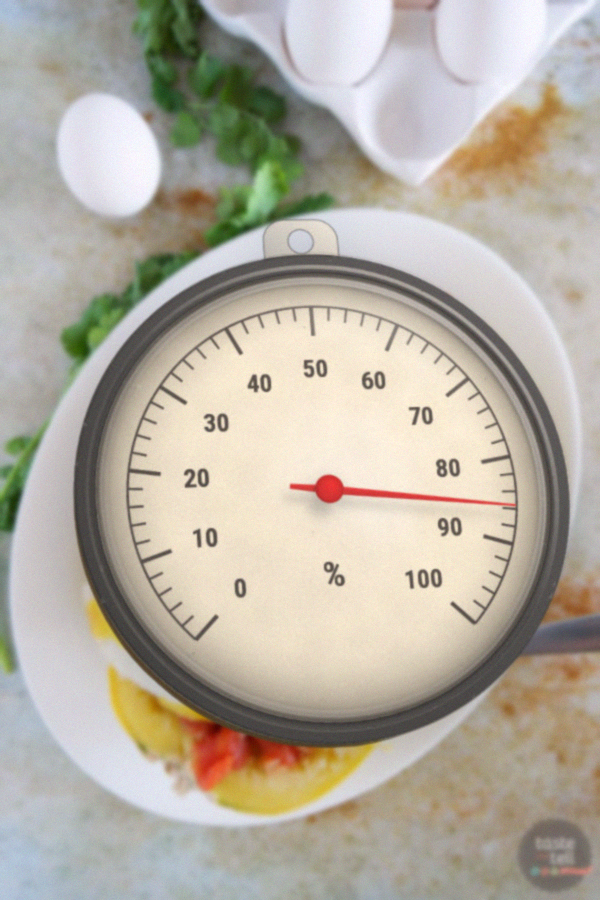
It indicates 86,%
